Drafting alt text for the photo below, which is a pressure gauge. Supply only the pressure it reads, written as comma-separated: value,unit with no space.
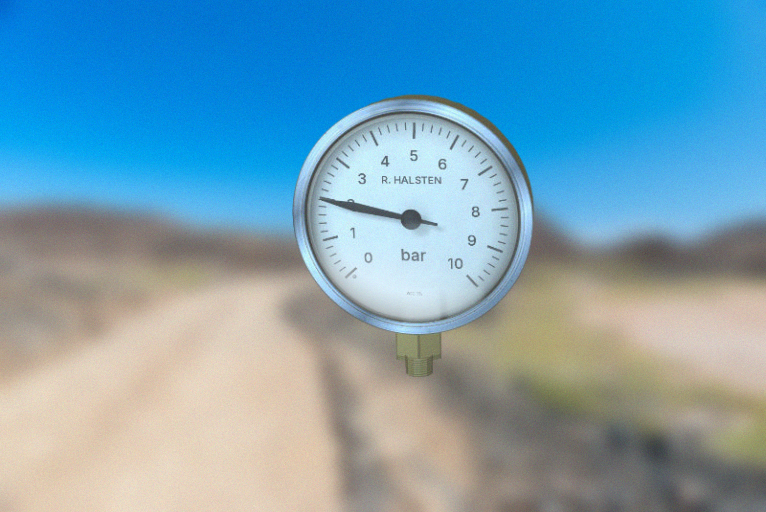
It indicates 2,bar
